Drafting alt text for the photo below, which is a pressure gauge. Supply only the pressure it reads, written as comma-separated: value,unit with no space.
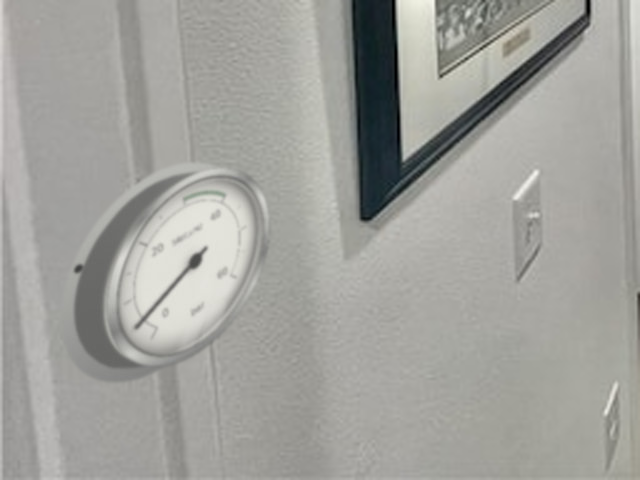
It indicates 5,bar
